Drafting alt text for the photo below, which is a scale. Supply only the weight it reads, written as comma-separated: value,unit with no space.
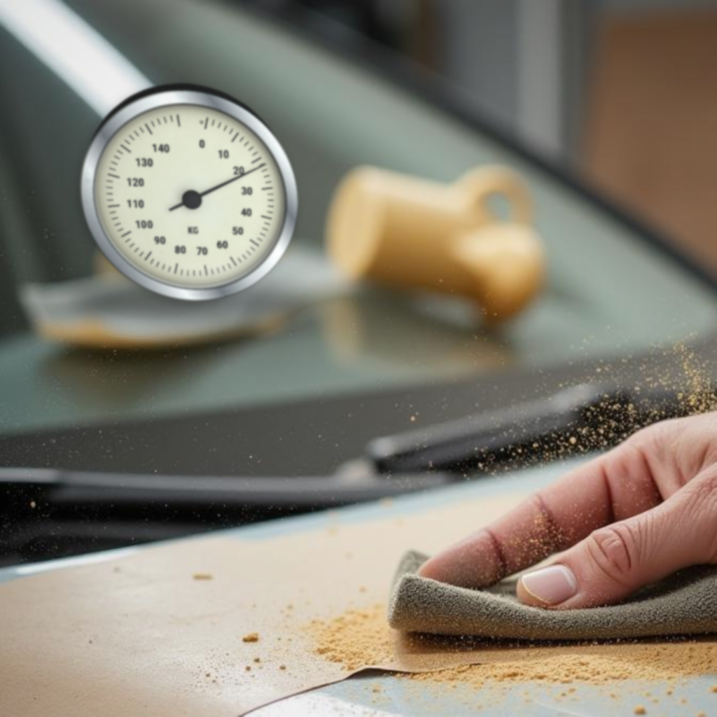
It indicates 22,kg
